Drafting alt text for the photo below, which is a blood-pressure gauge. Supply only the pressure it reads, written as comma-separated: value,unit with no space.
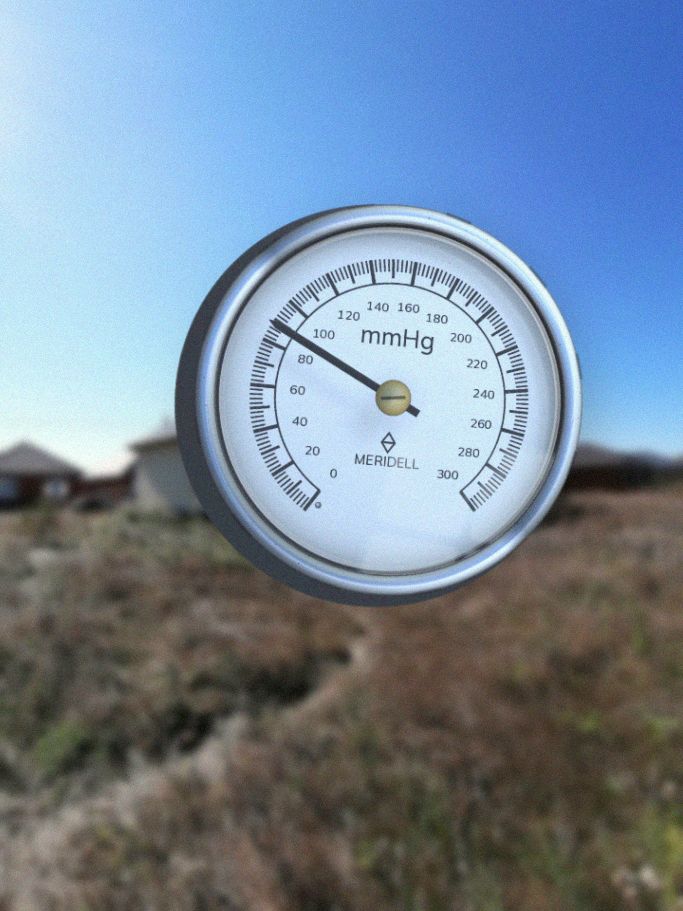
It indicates 88,mmHg
